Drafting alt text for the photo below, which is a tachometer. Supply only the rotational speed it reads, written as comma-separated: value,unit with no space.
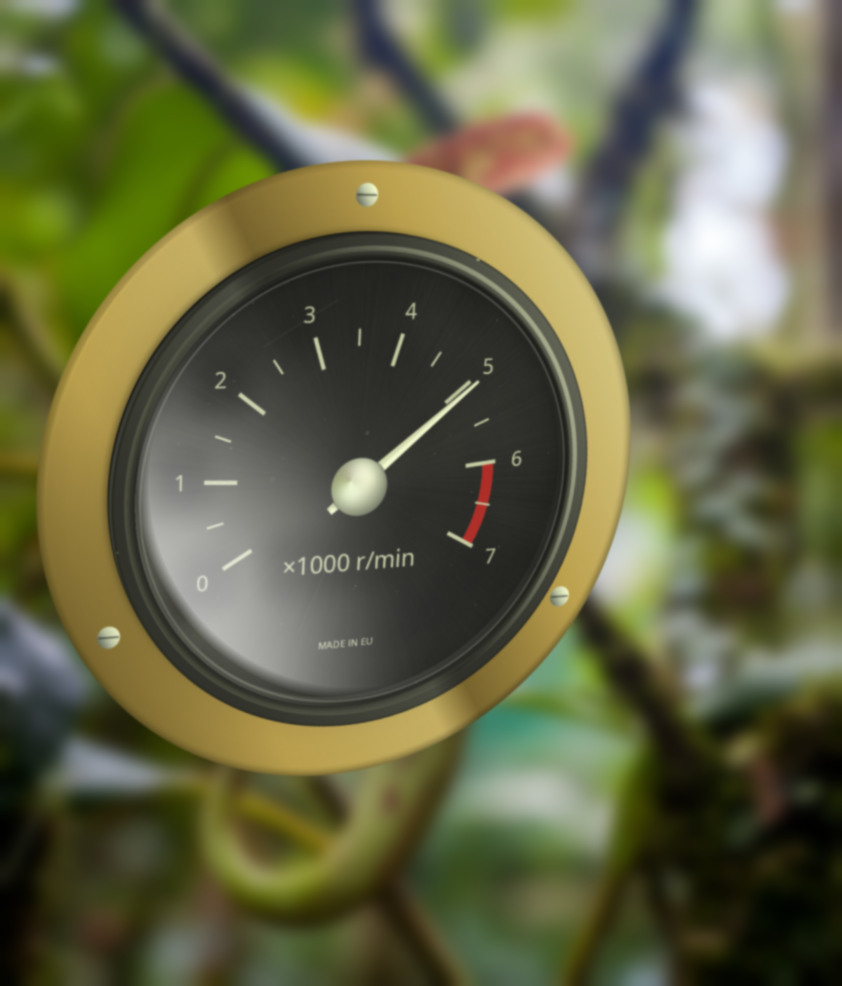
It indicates 5000,rpm
